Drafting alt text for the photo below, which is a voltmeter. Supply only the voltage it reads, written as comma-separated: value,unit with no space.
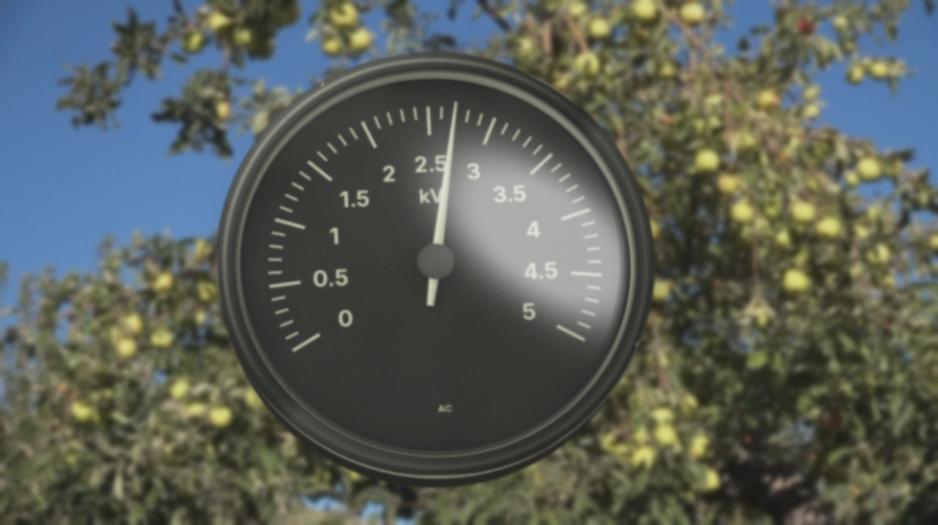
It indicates 2.7,kV
